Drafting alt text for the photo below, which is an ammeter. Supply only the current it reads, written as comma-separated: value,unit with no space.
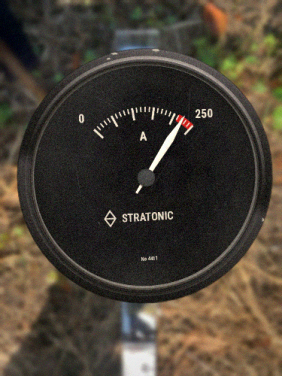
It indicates 220,A
